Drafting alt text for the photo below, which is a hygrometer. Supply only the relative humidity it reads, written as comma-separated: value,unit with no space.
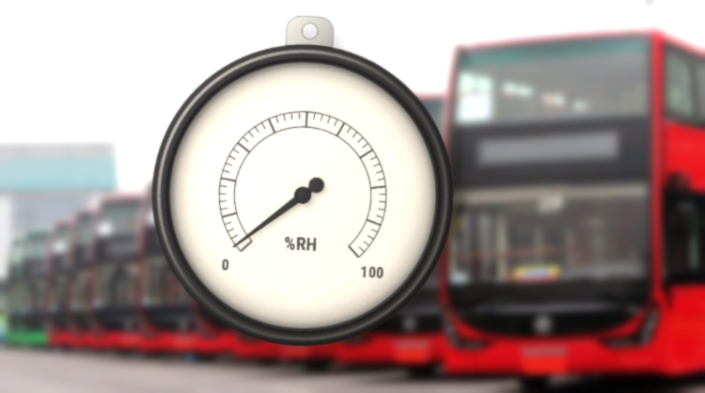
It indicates 2,%
